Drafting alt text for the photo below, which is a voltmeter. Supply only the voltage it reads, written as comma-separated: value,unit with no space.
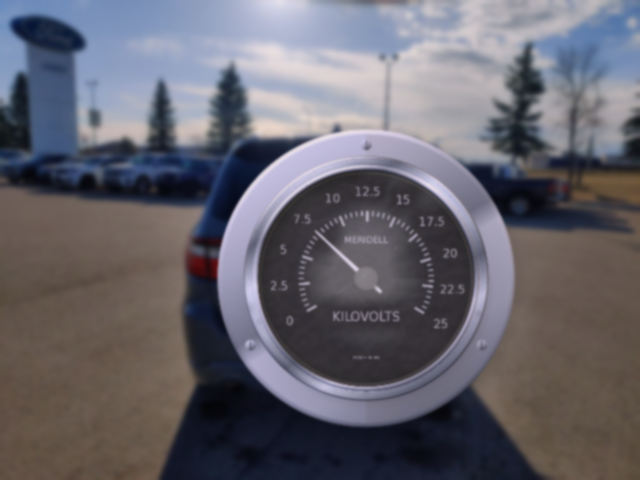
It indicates 7.5,kV
